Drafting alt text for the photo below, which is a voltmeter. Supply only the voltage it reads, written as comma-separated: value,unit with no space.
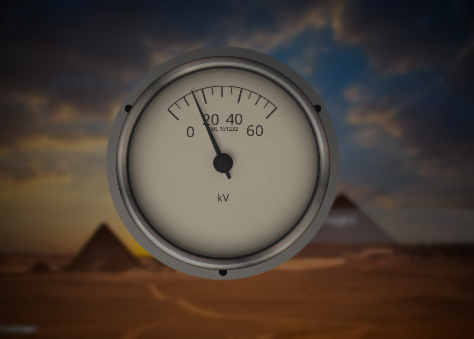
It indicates 15,kV
